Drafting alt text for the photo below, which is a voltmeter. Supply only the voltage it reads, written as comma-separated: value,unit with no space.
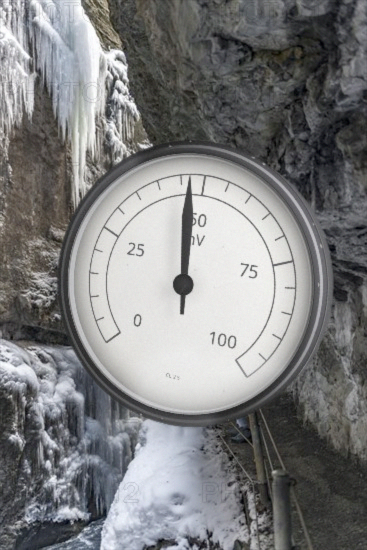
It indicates 47.5,mV
